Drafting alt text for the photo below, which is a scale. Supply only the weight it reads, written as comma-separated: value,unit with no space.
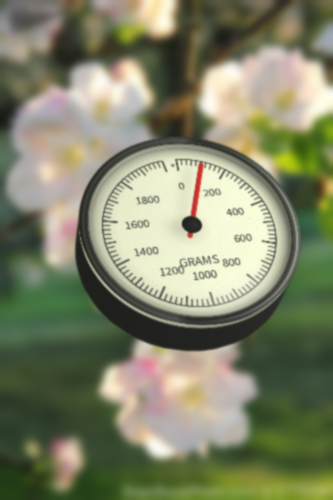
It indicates 100,g
